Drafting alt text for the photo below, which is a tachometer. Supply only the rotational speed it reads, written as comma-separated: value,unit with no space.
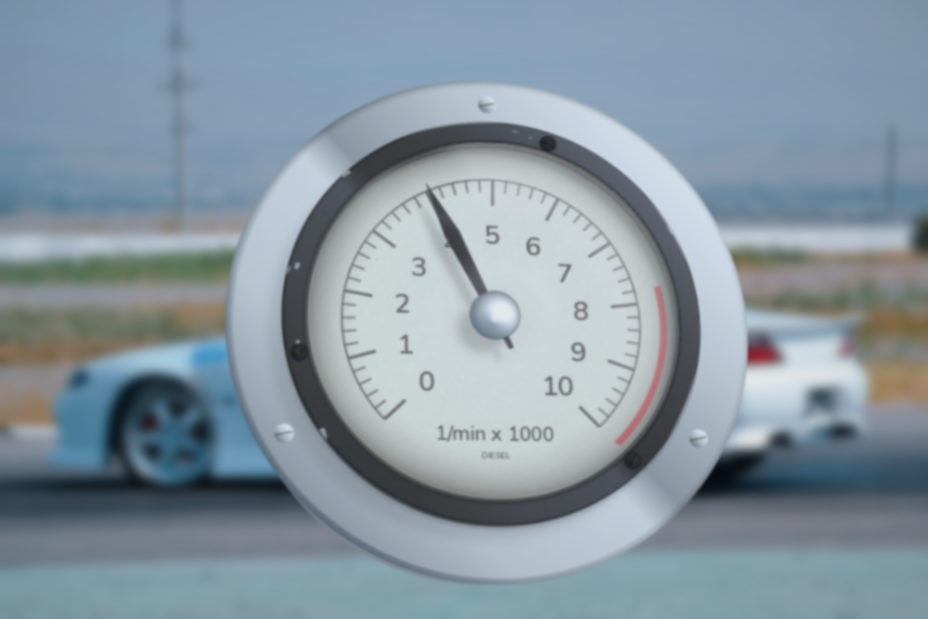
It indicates 4000,rpm
